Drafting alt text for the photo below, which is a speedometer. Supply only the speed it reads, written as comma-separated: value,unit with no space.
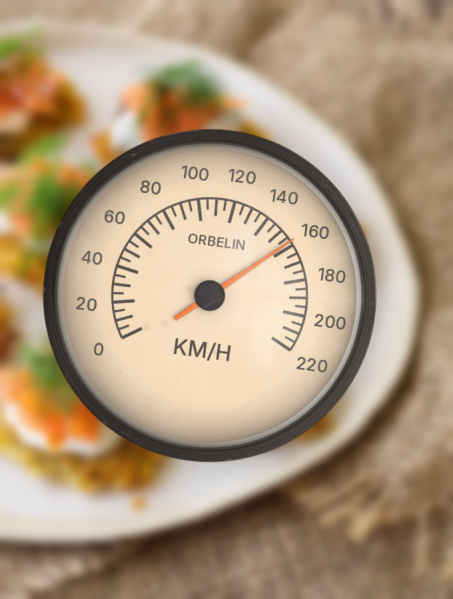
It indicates 157.5,km/h
